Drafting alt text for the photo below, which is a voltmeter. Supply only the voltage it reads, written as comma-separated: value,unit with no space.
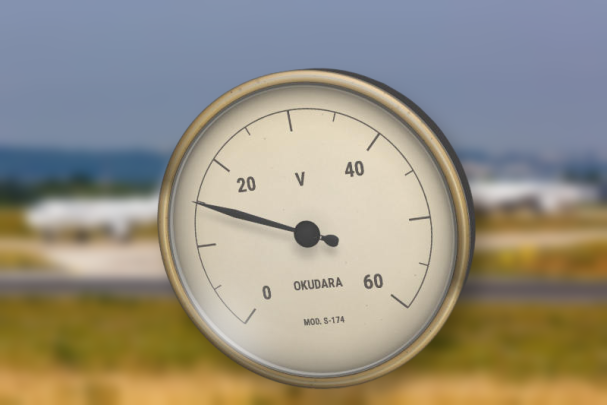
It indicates 15,V
